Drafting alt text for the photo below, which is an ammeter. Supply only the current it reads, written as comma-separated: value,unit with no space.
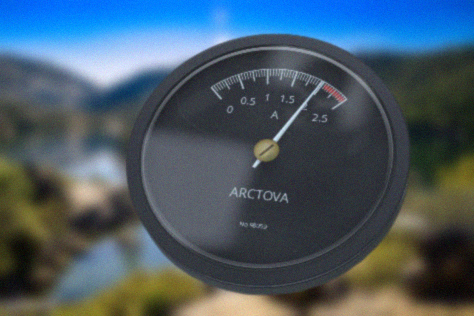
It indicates 2,A
